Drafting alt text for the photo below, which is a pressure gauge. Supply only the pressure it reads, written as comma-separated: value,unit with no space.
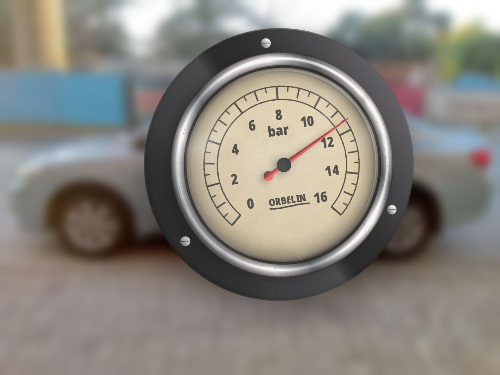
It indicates 11.5,bar
